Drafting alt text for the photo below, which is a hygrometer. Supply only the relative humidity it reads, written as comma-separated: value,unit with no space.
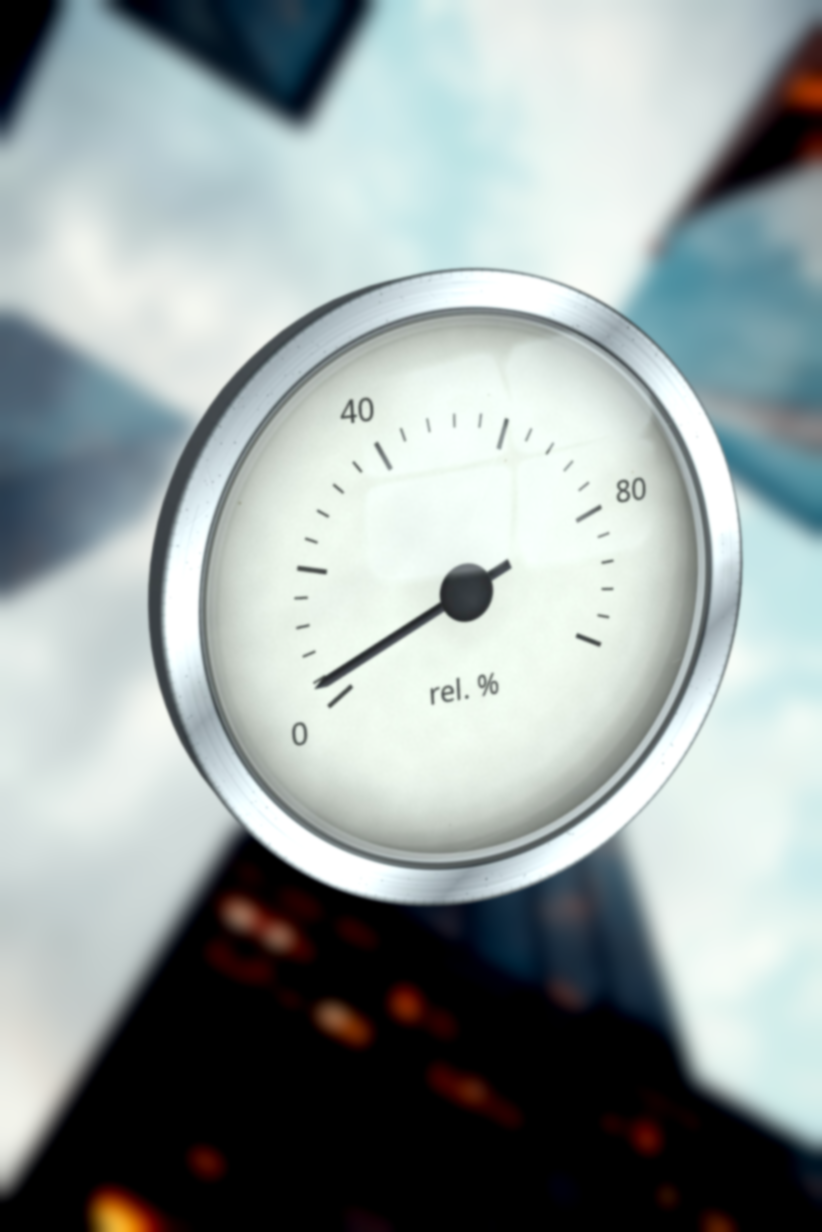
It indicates 4,%
